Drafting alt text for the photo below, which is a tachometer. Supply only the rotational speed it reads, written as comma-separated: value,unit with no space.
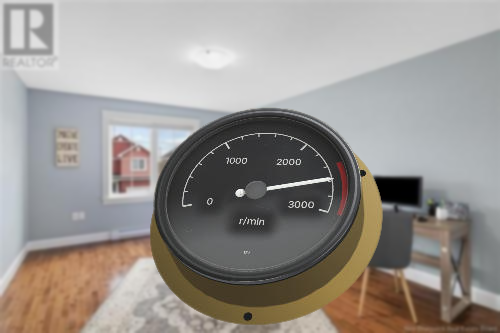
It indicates 2600,rpm
